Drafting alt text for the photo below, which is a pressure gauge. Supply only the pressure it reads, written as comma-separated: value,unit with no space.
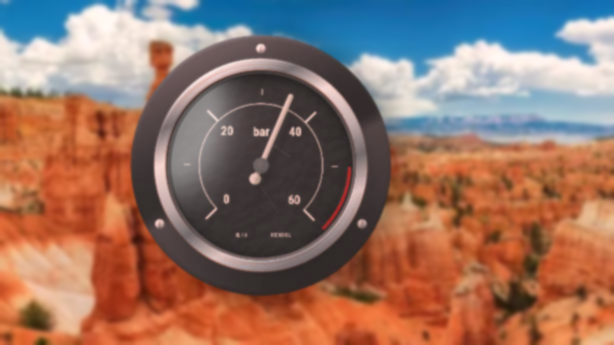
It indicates 35,bar
